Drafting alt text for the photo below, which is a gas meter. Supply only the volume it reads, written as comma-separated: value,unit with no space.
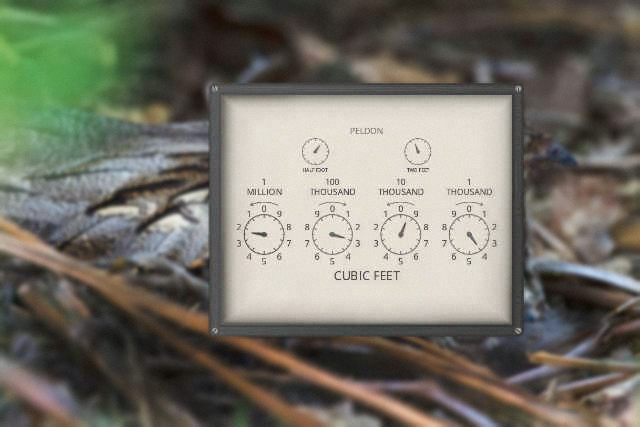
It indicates 229400,ft³
